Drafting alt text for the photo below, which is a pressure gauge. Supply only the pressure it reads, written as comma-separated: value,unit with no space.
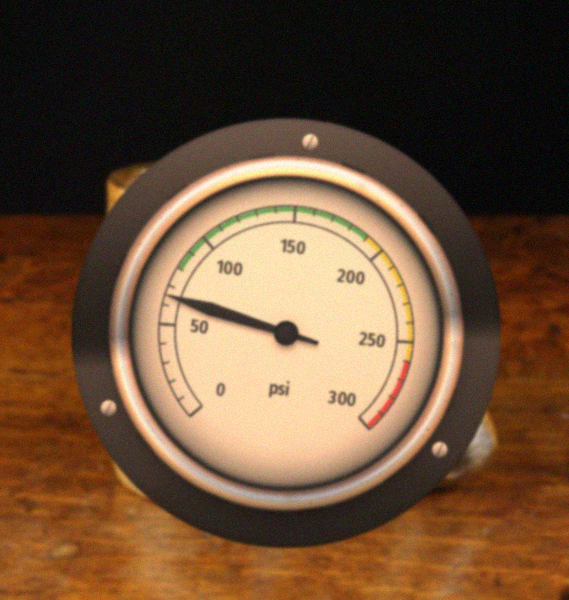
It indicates 65,psi
